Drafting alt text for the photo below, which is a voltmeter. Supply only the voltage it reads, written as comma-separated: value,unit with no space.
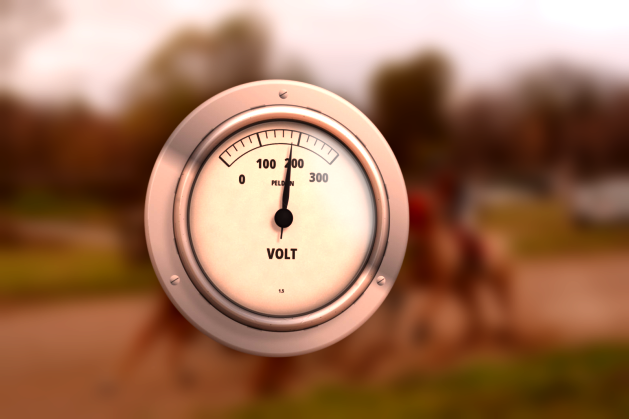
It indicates 180,V
